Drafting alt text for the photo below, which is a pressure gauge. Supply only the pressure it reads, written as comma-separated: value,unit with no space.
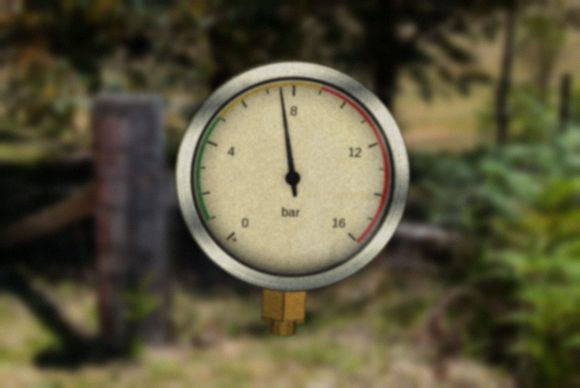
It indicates 7.5,bar
